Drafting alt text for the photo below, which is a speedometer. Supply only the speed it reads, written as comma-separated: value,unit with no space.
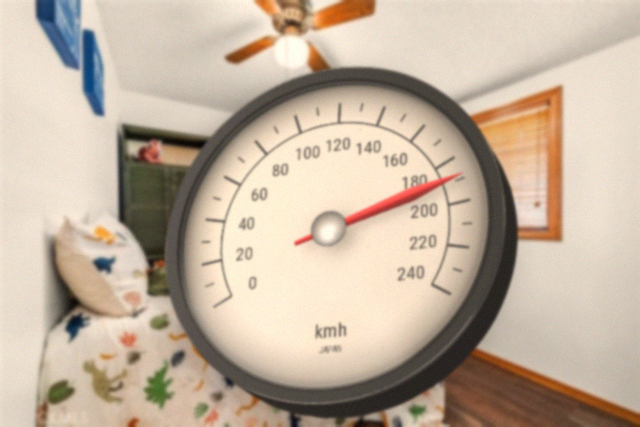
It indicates 190,km/h
